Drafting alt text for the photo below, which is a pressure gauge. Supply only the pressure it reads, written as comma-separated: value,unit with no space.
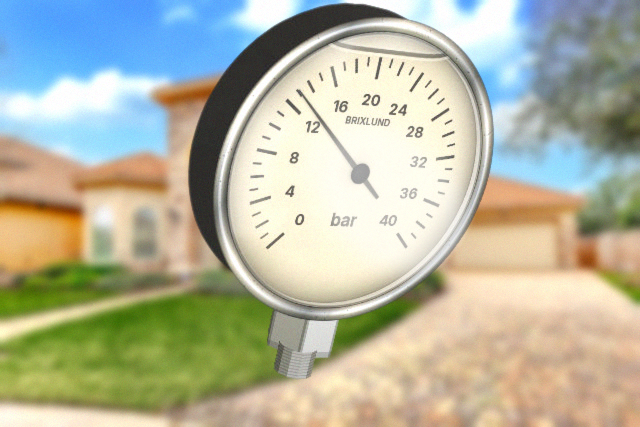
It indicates 13,bar
